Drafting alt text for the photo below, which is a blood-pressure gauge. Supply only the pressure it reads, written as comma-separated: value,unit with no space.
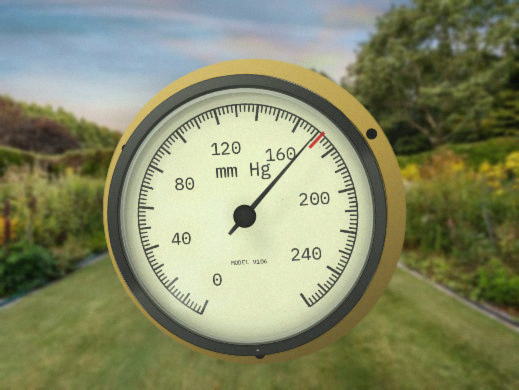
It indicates 170,mmHg
